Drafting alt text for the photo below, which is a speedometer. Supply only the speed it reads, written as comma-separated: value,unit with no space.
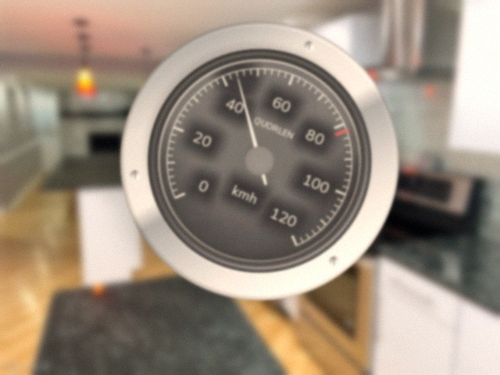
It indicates 44,km/h
